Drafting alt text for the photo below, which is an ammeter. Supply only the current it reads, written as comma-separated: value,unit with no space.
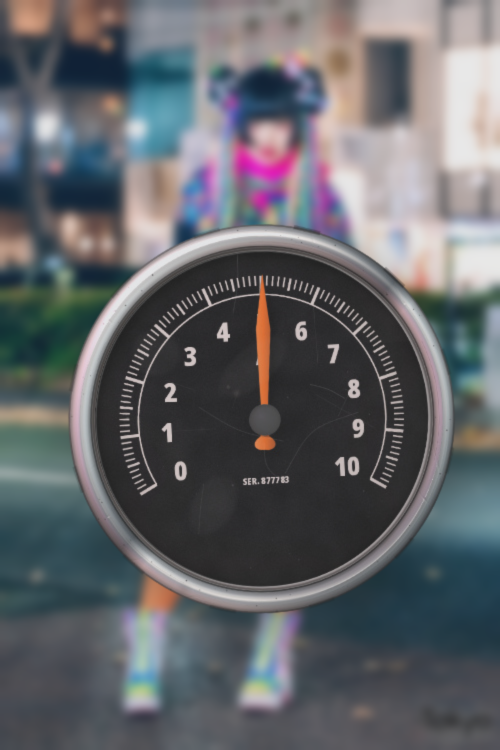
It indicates 5,A
